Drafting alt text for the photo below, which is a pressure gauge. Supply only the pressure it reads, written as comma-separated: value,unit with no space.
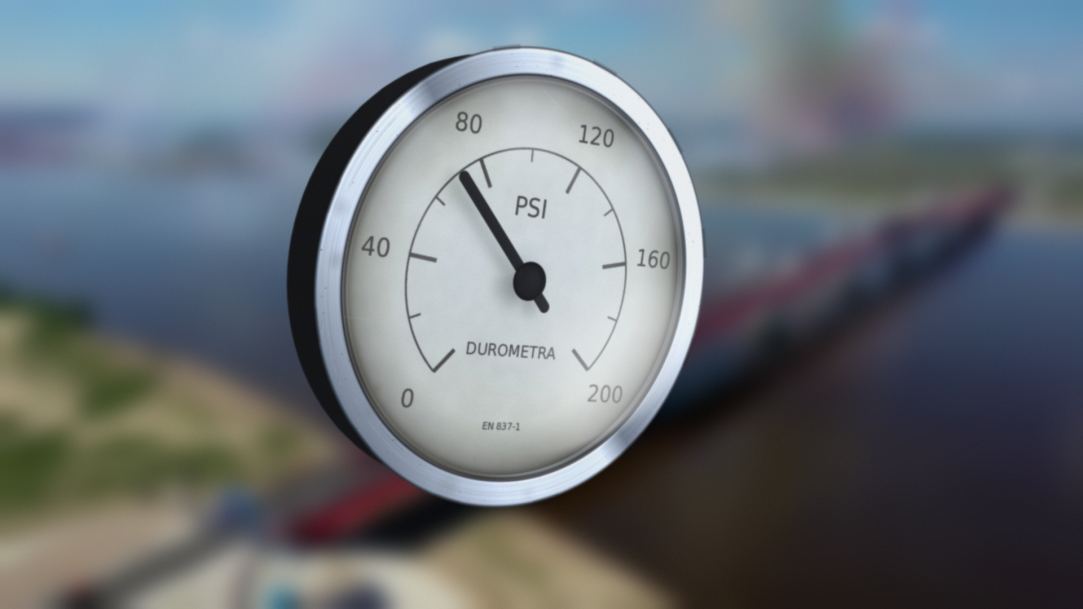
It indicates 70,psi
